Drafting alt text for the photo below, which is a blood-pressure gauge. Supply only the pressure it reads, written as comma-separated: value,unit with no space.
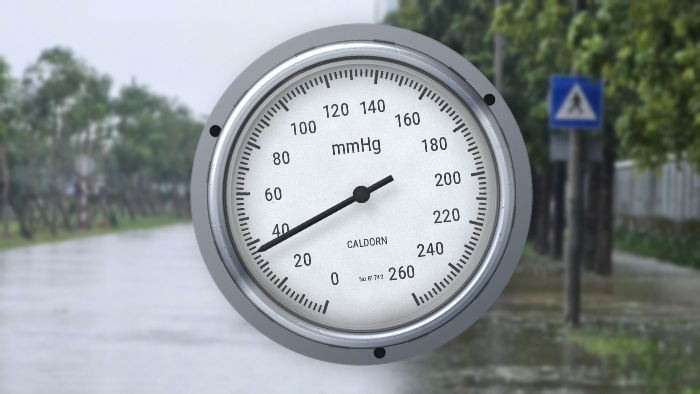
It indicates 36,mmHg
